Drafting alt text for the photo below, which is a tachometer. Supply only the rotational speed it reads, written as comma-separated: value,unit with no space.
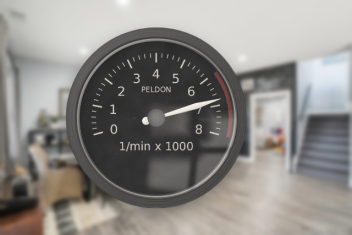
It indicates 6800,rpm
